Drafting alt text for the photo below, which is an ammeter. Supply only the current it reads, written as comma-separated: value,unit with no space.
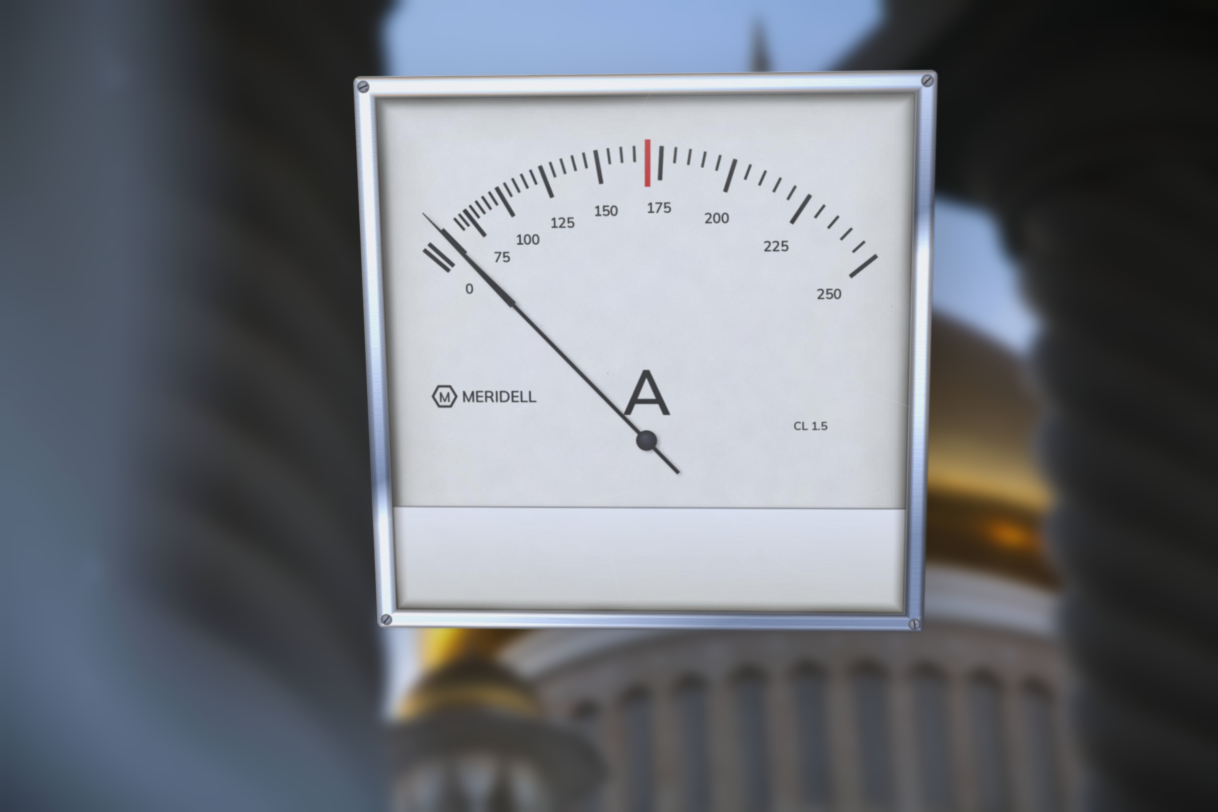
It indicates 50,A
